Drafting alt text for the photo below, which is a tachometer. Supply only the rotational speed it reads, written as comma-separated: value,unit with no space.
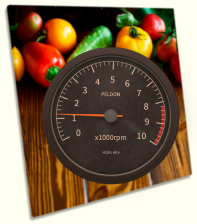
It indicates 1200,rpm
